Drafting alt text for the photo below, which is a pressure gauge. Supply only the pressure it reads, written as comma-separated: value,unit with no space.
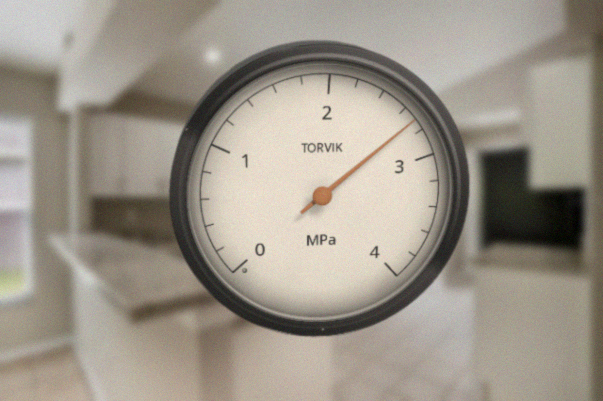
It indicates 2.7,MPa
